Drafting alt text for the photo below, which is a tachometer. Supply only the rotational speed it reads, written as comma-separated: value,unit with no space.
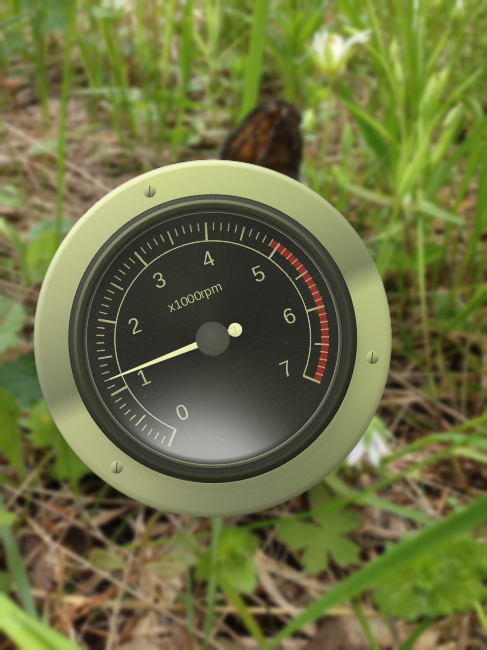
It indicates 1200,rpm
